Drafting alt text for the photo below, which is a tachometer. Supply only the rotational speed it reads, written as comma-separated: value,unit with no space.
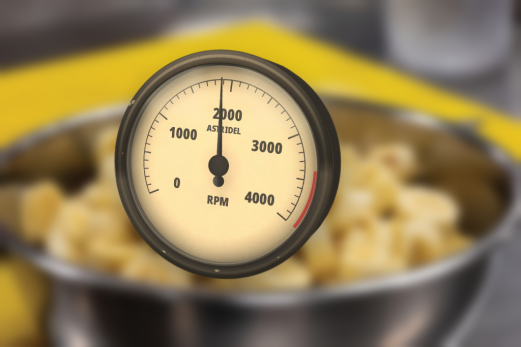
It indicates 1900,rpm
